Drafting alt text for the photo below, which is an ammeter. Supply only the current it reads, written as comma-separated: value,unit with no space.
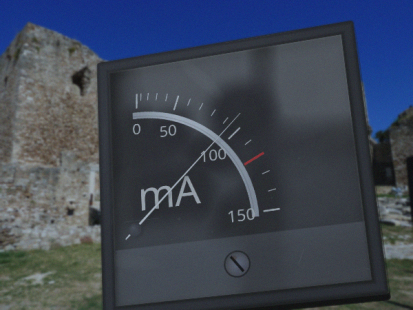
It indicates 95,mA
